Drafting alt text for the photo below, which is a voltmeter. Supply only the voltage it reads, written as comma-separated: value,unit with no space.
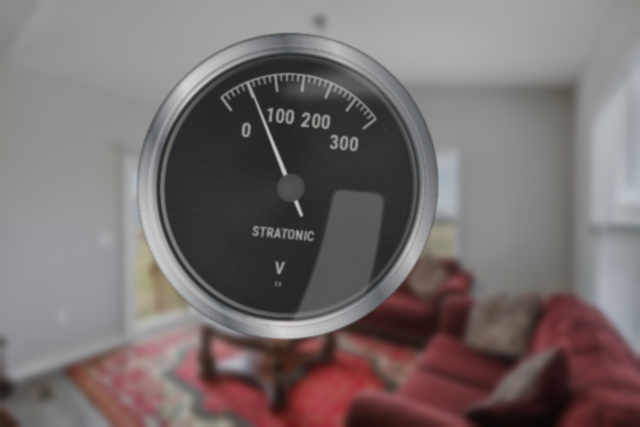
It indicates 50,V
